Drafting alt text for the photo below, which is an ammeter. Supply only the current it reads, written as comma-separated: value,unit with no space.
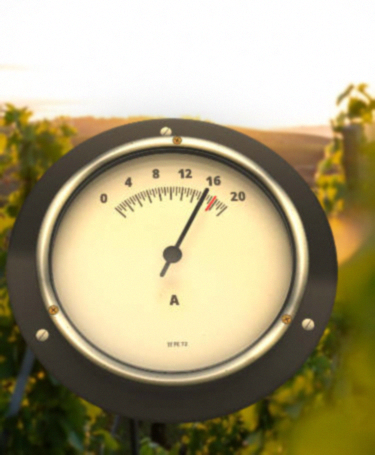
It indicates 16,A
